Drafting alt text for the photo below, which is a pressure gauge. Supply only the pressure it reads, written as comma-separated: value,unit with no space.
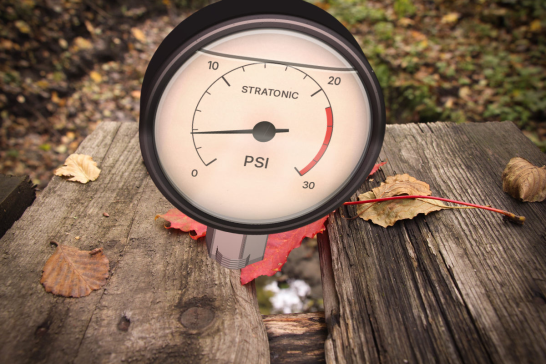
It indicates 4,psi
